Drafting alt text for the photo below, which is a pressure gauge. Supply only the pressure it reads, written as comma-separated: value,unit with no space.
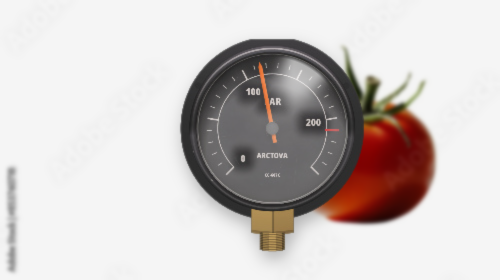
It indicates 115,bar
